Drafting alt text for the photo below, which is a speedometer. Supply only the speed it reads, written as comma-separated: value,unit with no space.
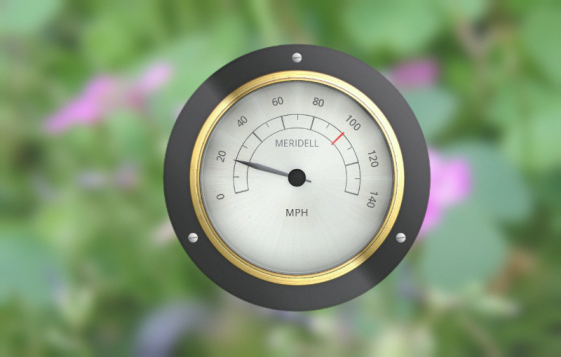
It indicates 20,mph
